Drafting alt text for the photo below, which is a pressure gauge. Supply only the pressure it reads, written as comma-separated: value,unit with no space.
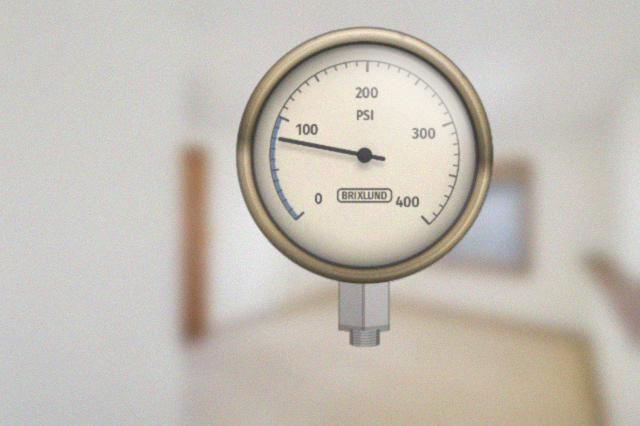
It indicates 80,psi
